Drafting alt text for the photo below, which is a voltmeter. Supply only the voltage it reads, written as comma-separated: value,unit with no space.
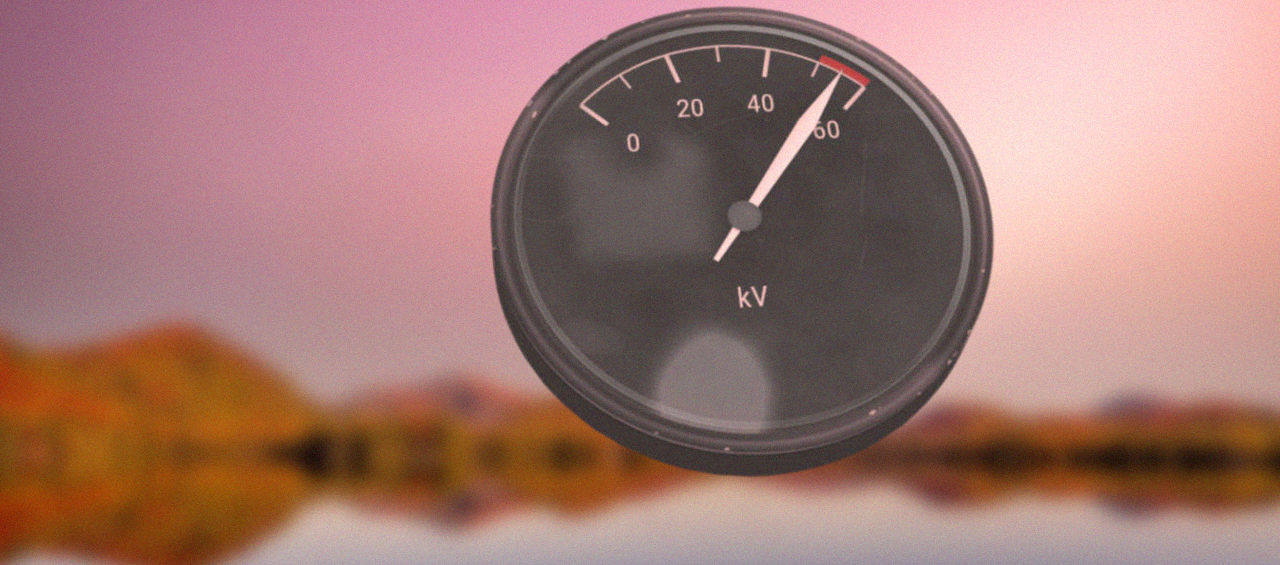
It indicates 55,kV
